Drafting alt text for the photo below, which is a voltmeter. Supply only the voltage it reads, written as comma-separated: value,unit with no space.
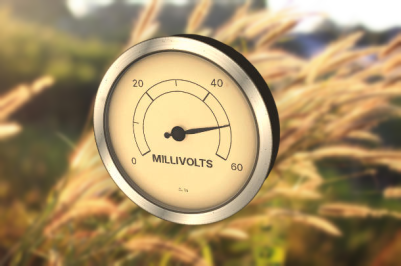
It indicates 50,mV
